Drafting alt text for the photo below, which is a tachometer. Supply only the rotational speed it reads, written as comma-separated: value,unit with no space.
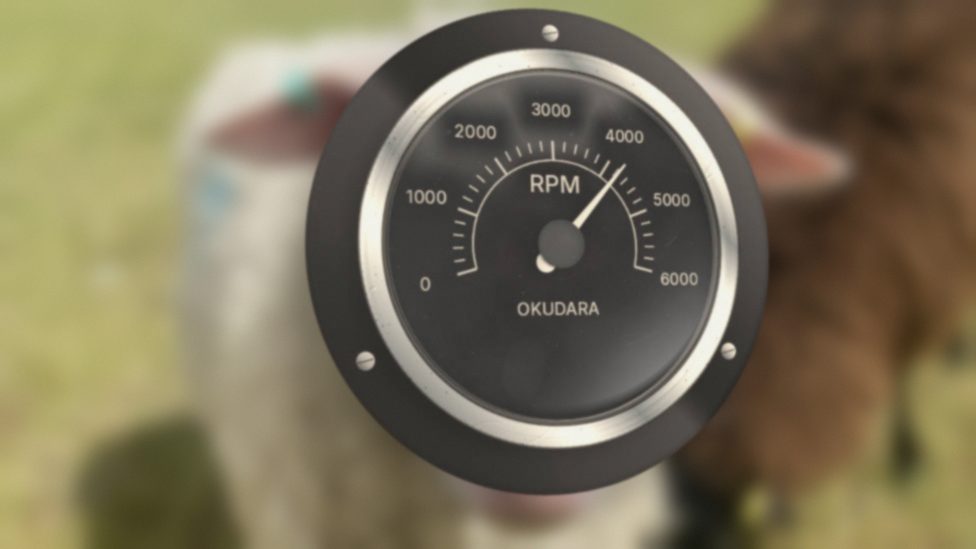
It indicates 4200,rpm
